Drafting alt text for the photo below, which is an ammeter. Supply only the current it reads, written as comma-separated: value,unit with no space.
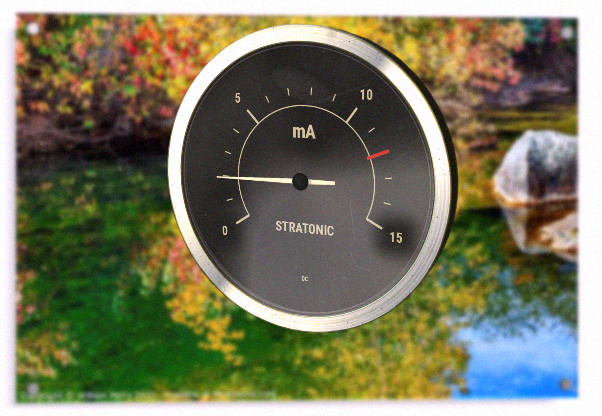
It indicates 2,mA
